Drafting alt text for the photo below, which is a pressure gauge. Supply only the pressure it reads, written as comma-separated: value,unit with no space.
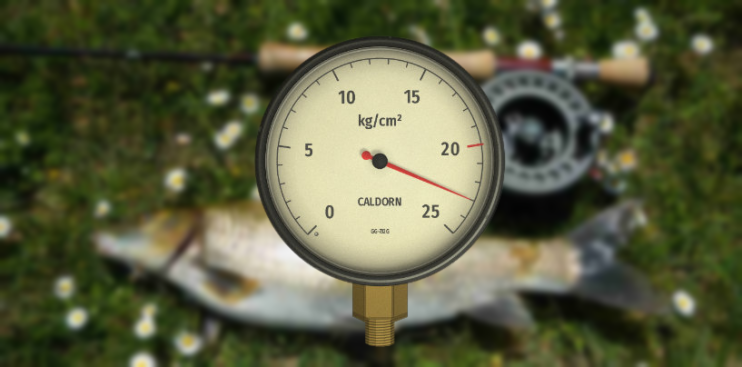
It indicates 23,kg/cm²
